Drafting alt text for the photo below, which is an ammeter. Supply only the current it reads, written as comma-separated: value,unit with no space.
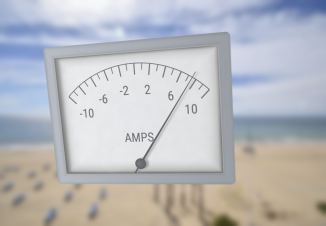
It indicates 7.5,A
